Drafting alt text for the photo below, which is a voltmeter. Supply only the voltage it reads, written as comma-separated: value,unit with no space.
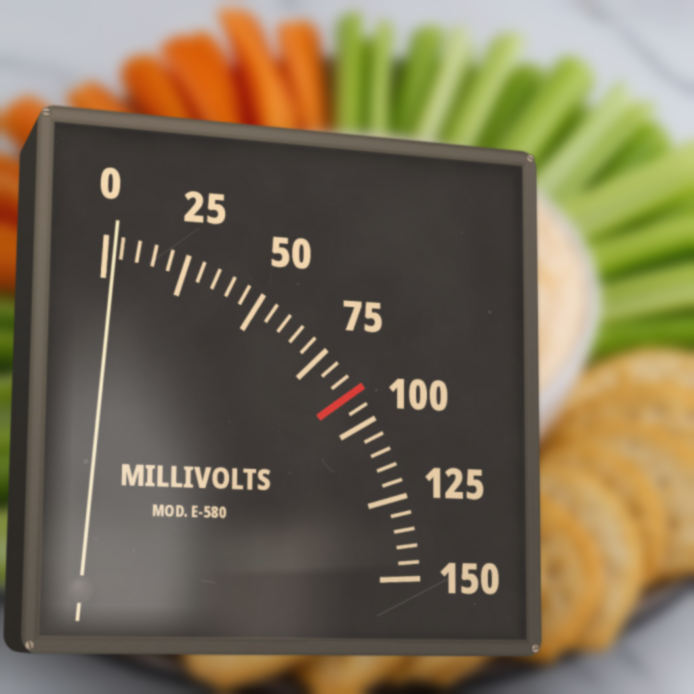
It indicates 2.5,mV
